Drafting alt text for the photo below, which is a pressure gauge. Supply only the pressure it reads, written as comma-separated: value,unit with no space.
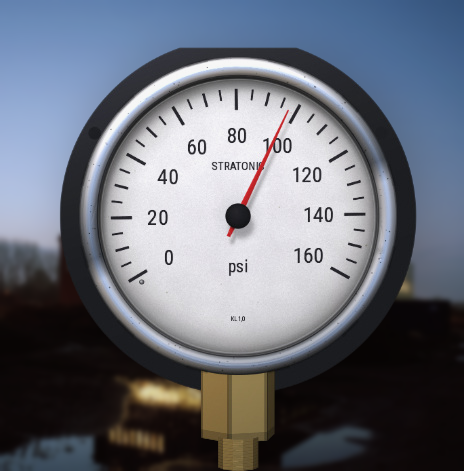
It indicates 97.5,psi
